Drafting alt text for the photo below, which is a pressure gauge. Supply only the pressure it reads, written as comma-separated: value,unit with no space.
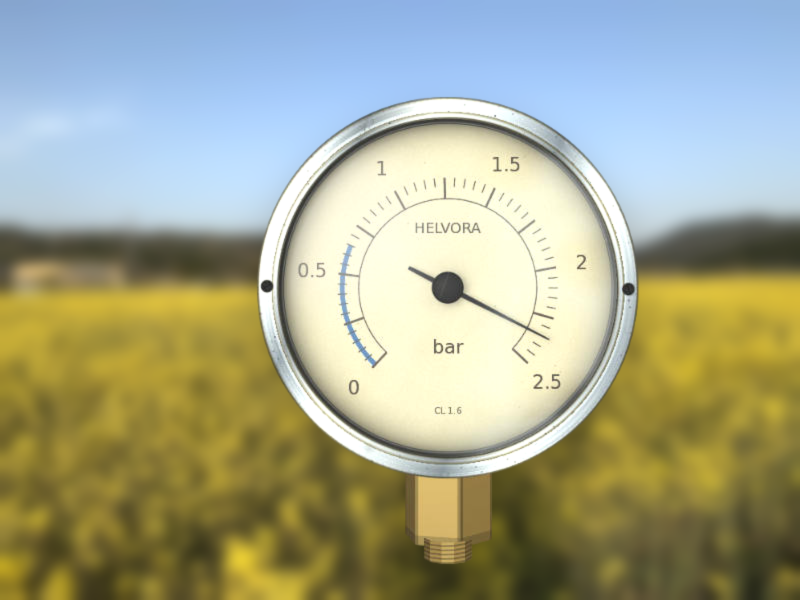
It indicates 2.35,bar
